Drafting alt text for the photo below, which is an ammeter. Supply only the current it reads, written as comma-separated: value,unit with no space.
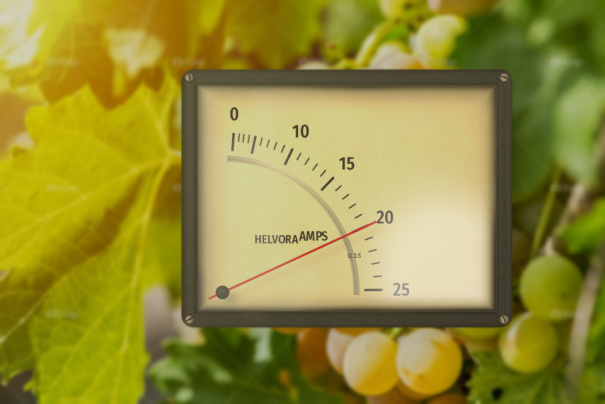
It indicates 20,A
